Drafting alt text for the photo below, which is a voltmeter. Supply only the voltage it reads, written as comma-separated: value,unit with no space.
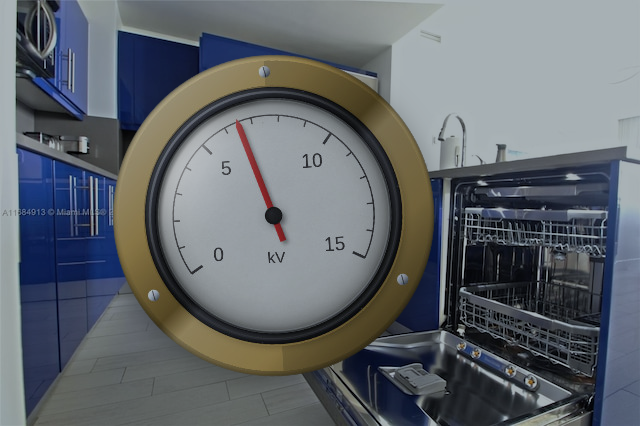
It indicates 6.5,kV
